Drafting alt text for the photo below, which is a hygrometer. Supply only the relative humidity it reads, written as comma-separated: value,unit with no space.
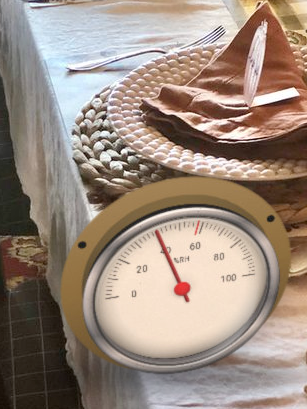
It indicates 40,%
